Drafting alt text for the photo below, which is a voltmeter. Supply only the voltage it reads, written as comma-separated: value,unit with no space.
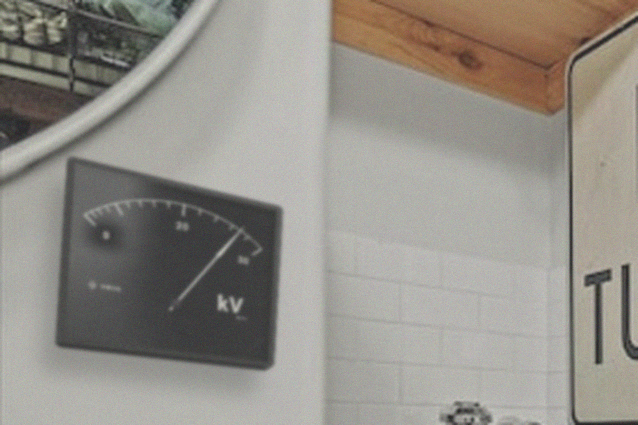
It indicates 27,kV
